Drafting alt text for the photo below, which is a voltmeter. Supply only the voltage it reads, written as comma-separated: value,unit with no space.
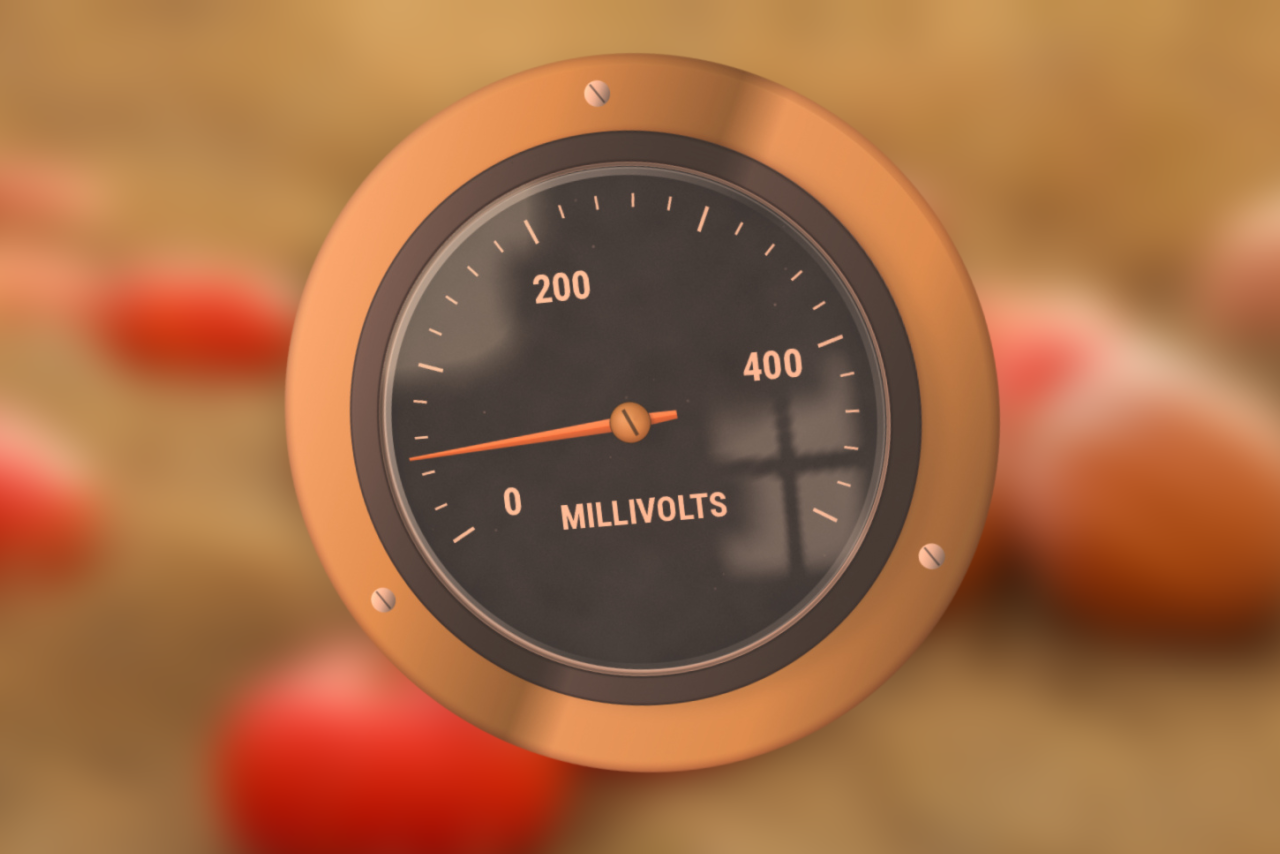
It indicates 50,mV
